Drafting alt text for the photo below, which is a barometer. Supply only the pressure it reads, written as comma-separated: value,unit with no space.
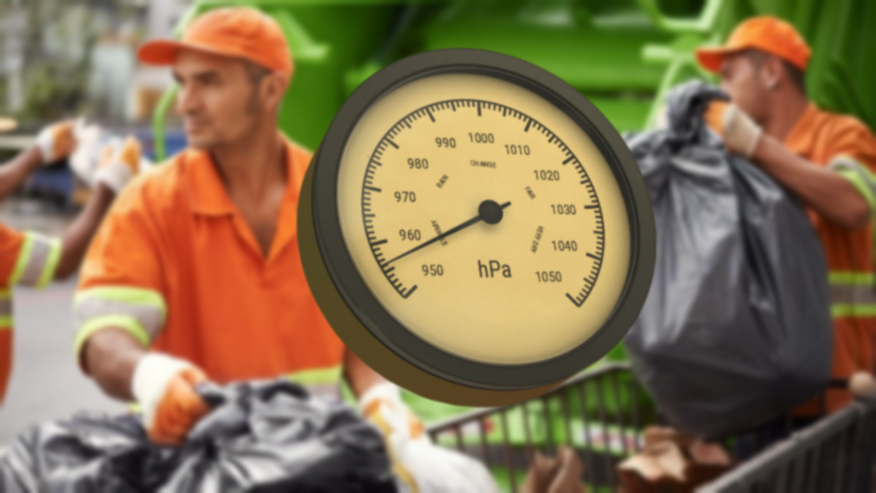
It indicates 956,hPa
